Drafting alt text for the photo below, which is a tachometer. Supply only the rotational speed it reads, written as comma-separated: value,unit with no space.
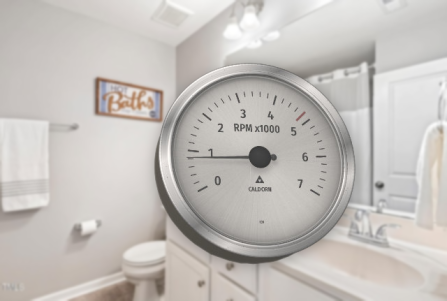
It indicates 800,rpm
